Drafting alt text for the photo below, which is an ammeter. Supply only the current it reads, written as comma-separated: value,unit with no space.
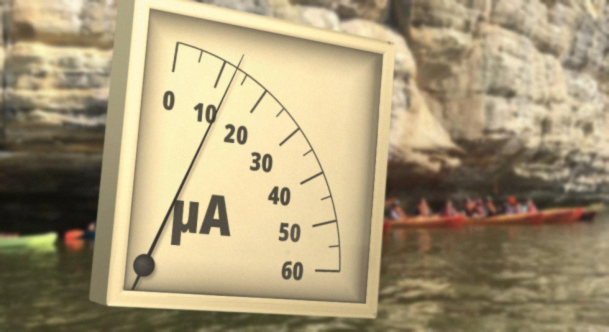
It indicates 12.5,µA
